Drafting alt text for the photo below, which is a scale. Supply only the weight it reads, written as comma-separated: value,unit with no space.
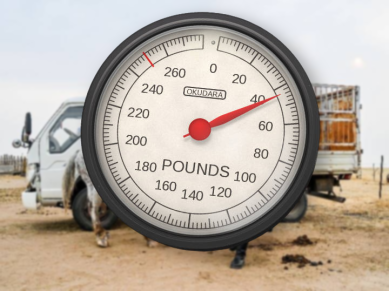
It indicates 44,lb
